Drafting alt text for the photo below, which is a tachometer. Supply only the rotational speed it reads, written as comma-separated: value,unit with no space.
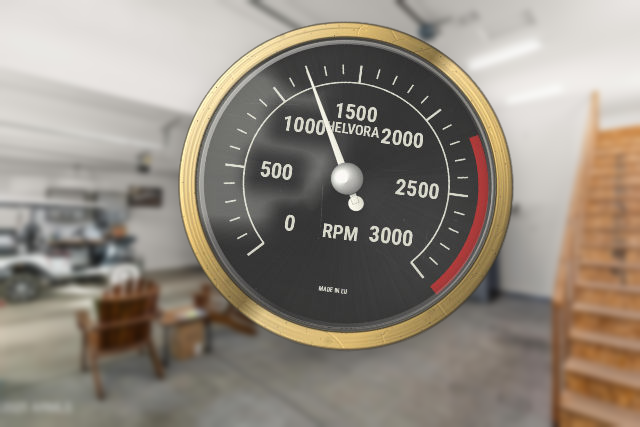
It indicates 1200,rpm
